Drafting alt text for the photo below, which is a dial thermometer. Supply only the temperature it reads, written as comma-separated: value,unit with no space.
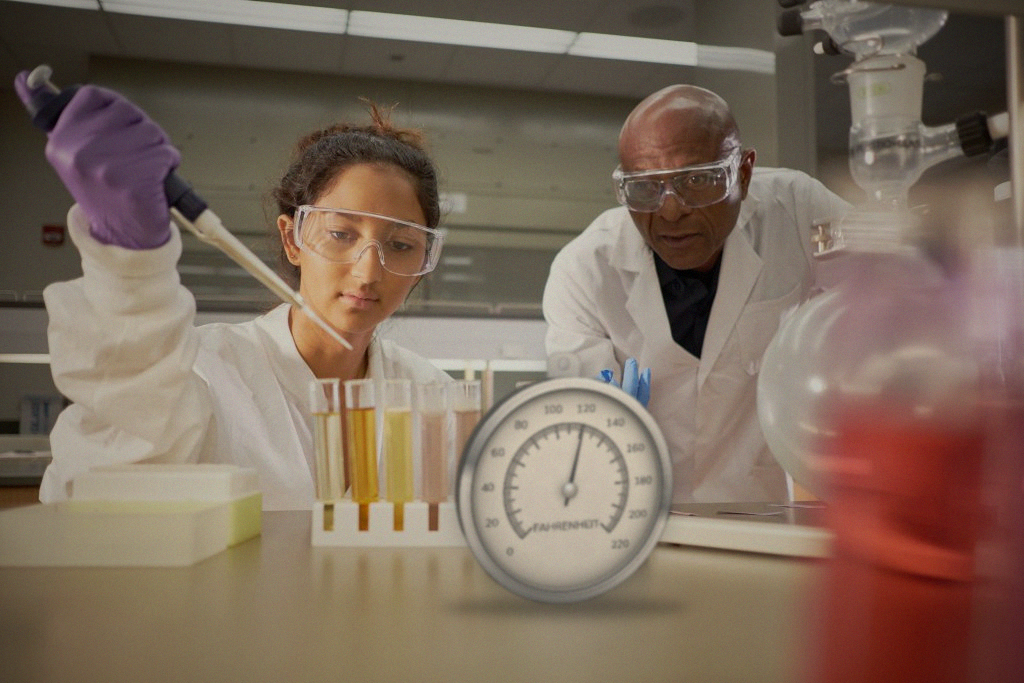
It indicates 120,°F
